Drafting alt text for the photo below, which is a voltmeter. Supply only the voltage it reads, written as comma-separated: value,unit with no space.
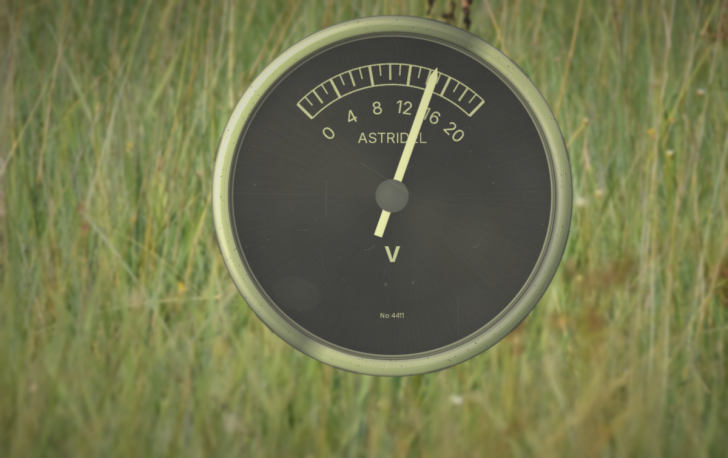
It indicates 14.5,V
